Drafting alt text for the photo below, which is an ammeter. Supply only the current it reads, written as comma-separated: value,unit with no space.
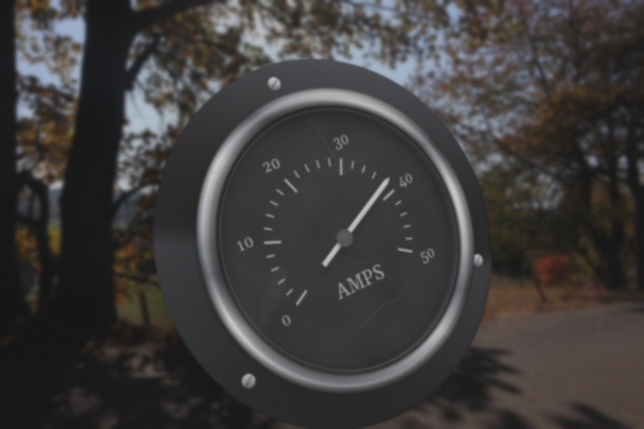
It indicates 38,A
